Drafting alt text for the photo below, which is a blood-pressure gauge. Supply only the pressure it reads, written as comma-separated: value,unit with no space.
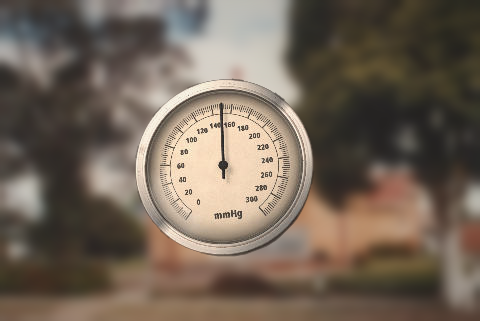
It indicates 150,mmHg
